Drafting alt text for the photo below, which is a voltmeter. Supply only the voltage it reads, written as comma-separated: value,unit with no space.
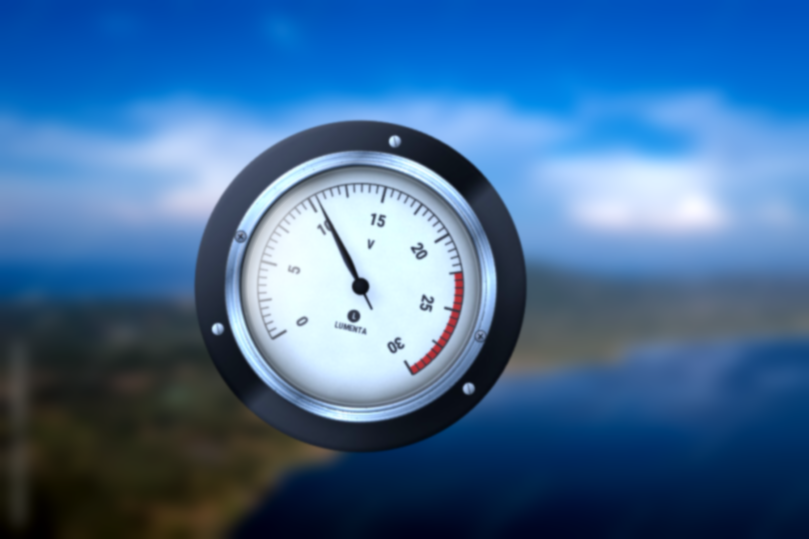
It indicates 10.5,V
